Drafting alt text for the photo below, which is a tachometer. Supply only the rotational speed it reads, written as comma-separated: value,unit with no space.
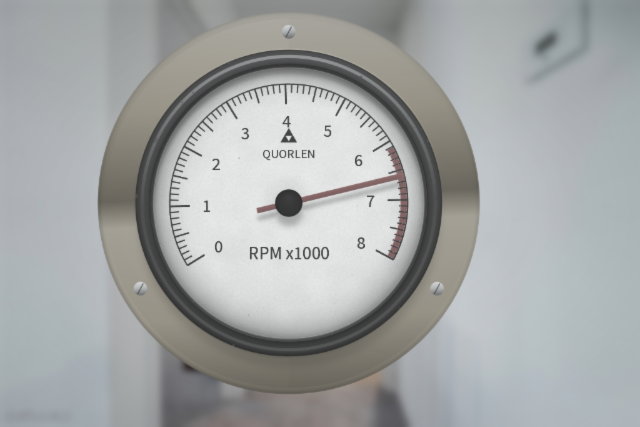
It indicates 6600,rpm
